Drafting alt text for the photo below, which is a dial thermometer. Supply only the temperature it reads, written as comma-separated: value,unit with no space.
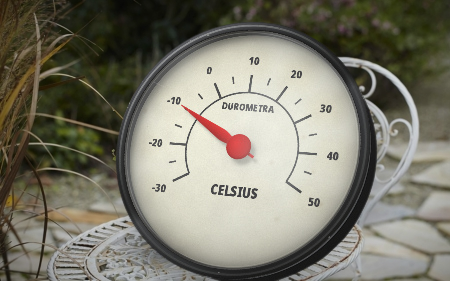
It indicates -10,°C
